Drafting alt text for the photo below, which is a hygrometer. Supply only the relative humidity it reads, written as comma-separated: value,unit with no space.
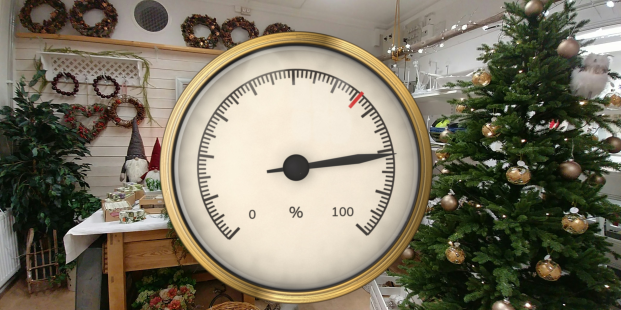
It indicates 81,%
